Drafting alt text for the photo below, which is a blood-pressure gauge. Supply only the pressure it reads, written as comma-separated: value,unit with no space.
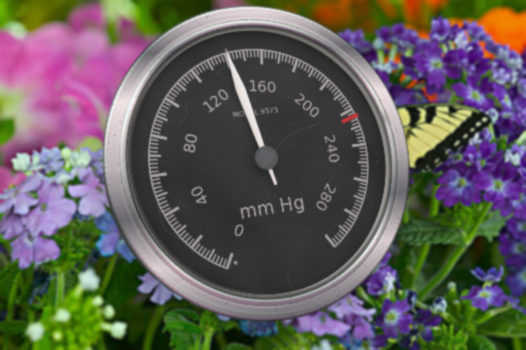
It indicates 140,mmHg
